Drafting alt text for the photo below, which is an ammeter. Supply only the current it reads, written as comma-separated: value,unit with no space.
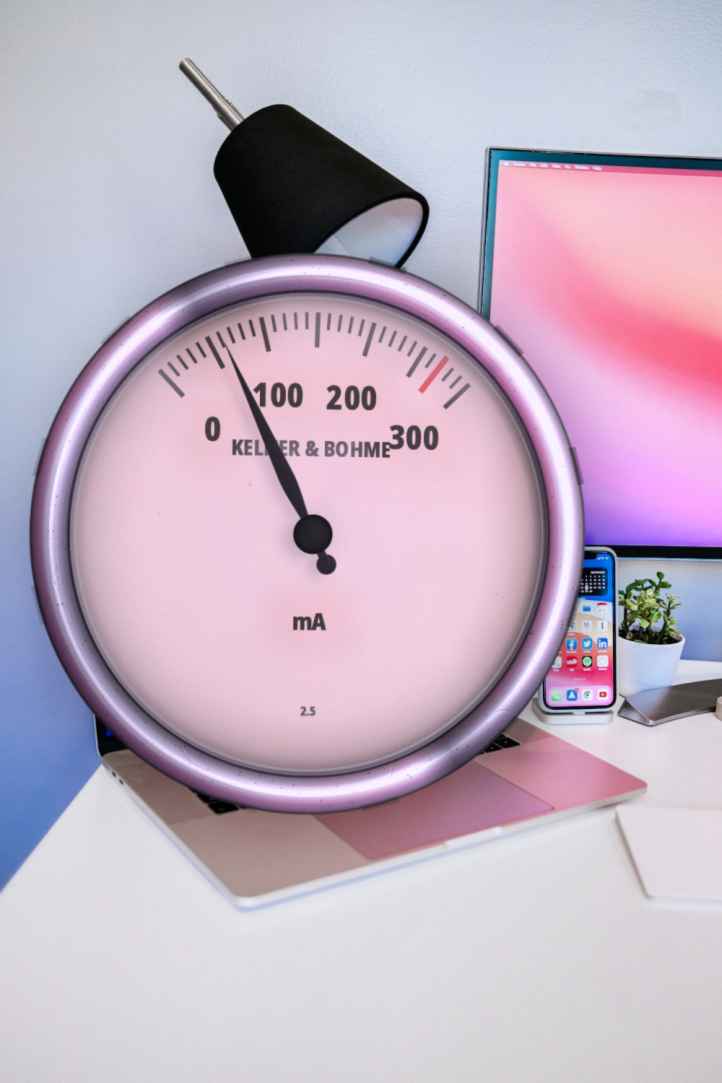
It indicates 60,mA
